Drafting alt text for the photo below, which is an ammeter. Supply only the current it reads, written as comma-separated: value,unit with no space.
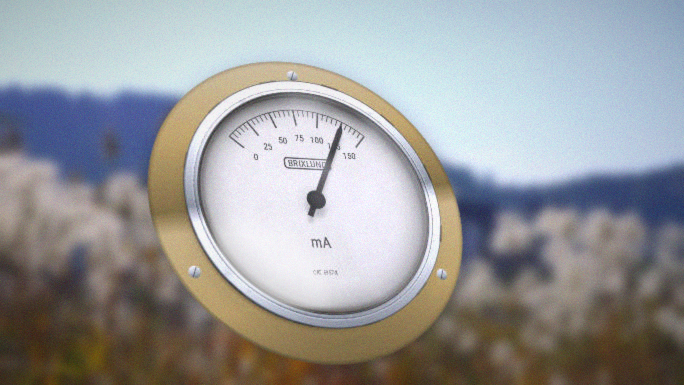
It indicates 125,mA
